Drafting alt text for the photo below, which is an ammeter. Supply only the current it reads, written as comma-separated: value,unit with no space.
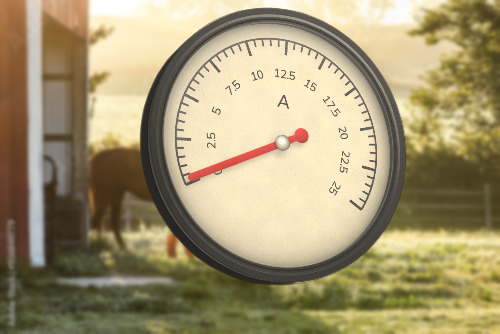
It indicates 0.25,A
